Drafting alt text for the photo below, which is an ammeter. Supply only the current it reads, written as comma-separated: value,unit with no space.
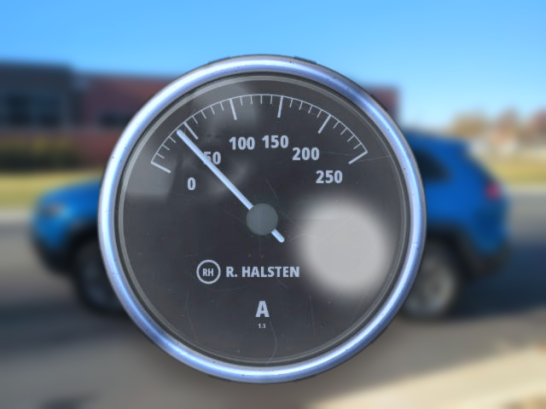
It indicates 40,A
